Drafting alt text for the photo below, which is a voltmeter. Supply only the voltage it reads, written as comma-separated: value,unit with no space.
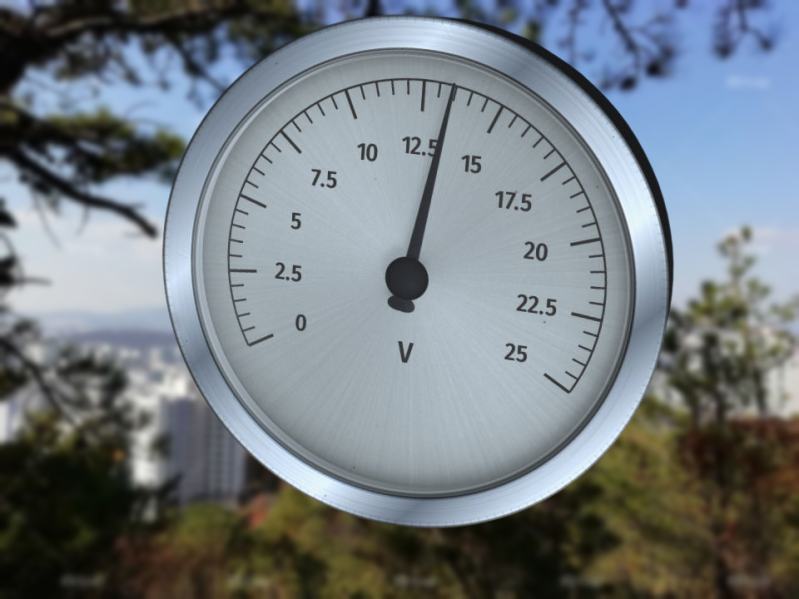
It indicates 13.5,V
